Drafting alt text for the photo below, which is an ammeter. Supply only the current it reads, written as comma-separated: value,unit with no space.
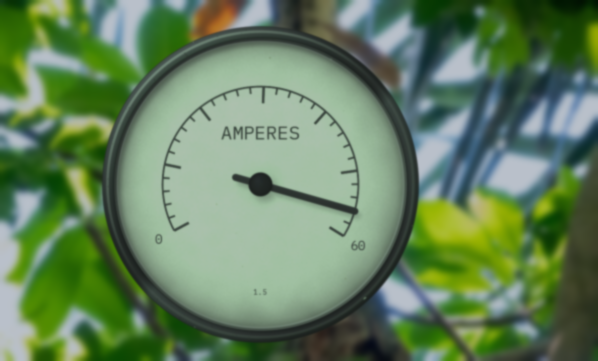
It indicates 56,A
